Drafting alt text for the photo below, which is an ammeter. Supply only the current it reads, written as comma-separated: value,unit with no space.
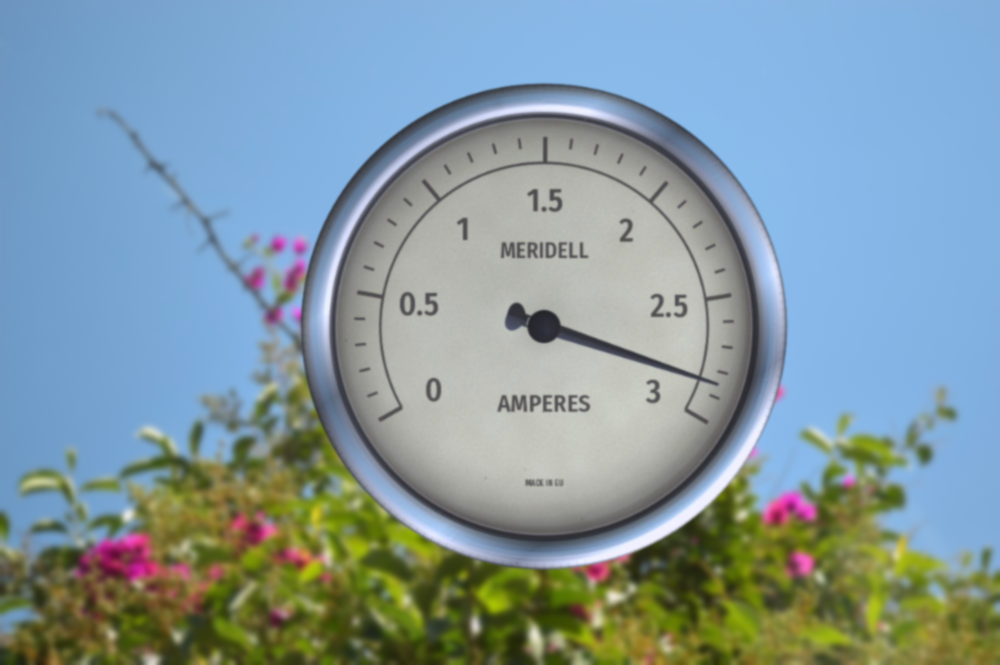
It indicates 2.85,A
